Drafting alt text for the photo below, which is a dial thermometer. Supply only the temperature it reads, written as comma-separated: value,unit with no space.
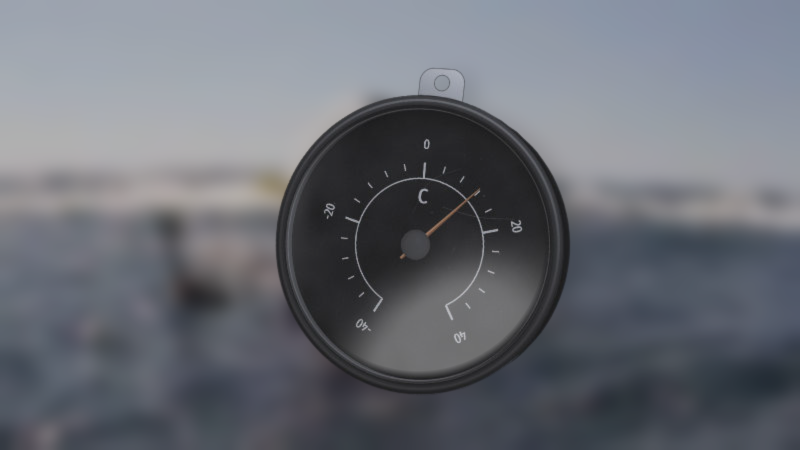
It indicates 12,°C
